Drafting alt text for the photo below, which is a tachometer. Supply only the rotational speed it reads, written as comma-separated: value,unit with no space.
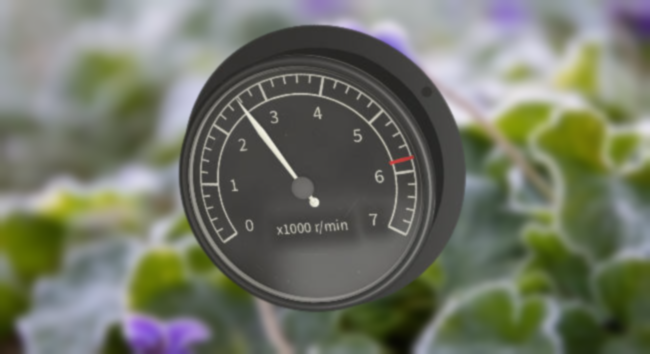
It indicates 2600,rpm
